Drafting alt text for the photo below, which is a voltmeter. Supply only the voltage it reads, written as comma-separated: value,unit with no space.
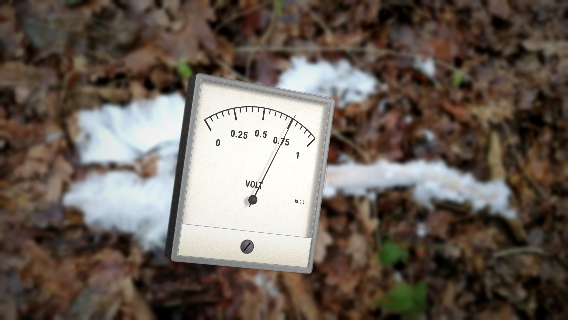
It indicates 0.75,V
